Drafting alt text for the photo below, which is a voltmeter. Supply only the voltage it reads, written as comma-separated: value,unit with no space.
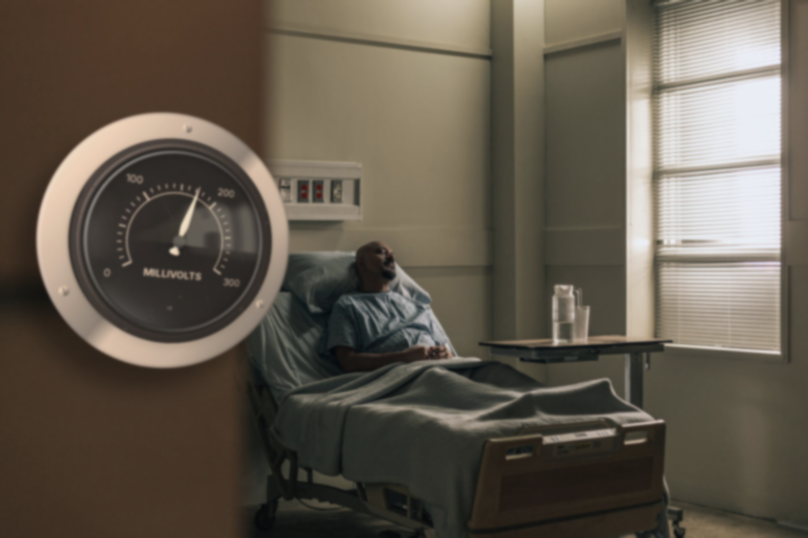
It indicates 170,mV
